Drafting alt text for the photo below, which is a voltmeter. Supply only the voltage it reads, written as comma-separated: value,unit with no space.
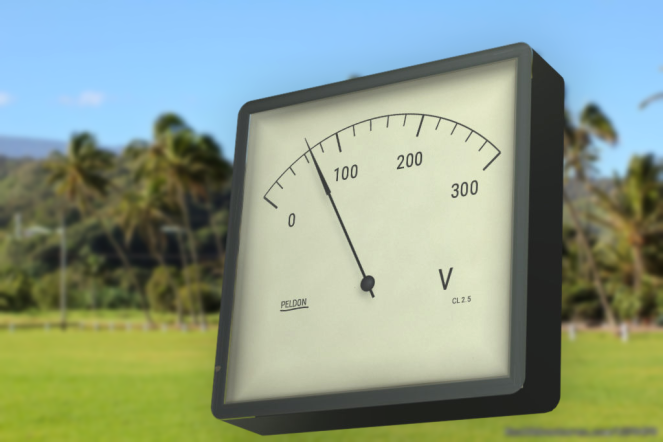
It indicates 70,V
